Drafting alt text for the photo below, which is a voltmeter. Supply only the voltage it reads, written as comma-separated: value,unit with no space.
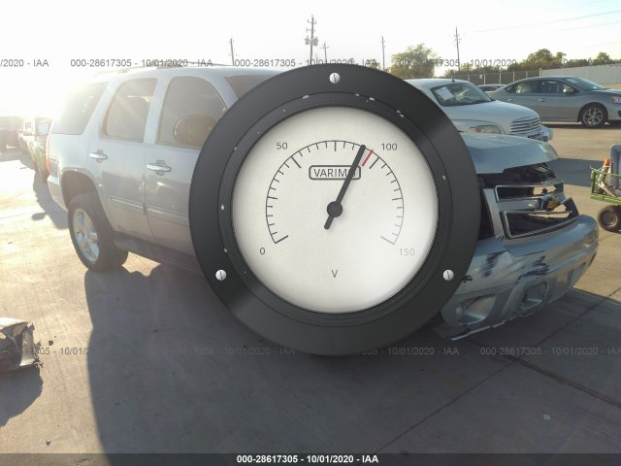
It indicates 90,V
